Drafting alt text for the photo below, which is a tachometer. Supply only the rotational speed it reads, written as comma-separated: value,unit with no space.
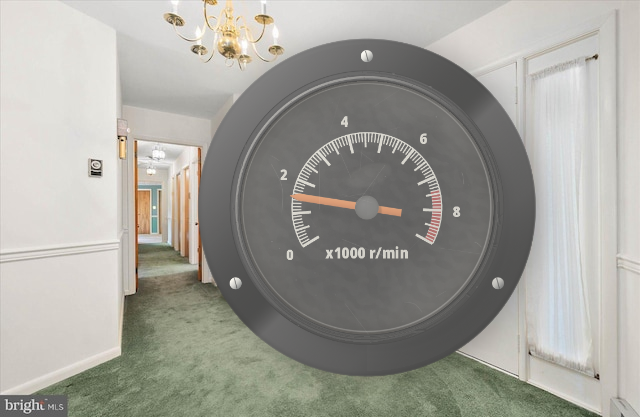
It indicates 1500,rpm
